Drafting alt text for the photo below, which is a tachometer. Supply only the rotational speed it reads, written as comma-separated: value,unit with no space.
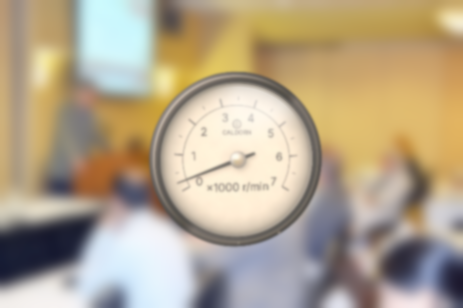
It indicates 250,rpm
